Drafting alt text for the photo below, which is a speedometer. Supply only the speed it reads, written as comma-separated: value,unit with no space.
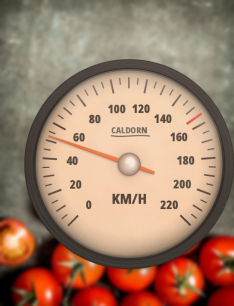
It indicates 52.5,km/h
